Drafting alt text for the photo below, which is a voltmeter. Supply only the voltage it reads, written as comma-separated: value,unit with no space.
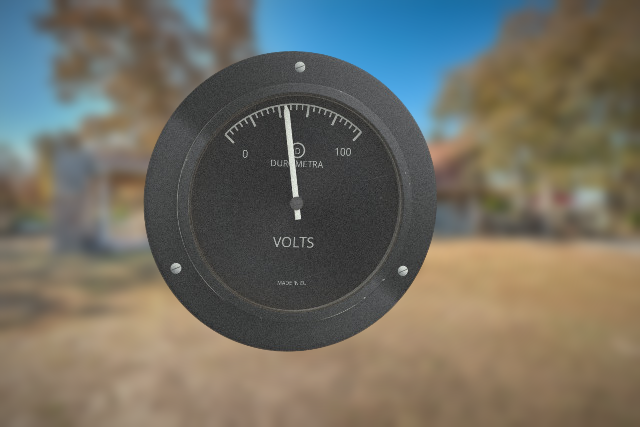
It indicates 44,V
